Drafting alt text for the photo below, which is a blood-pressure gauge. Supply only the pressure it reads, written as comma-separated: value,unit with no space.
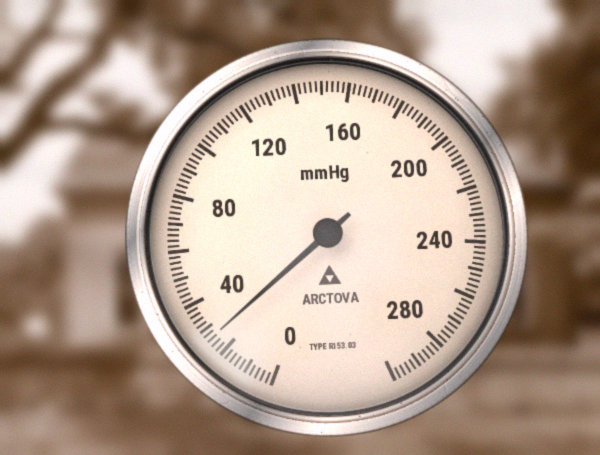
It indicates 26,mmHg
